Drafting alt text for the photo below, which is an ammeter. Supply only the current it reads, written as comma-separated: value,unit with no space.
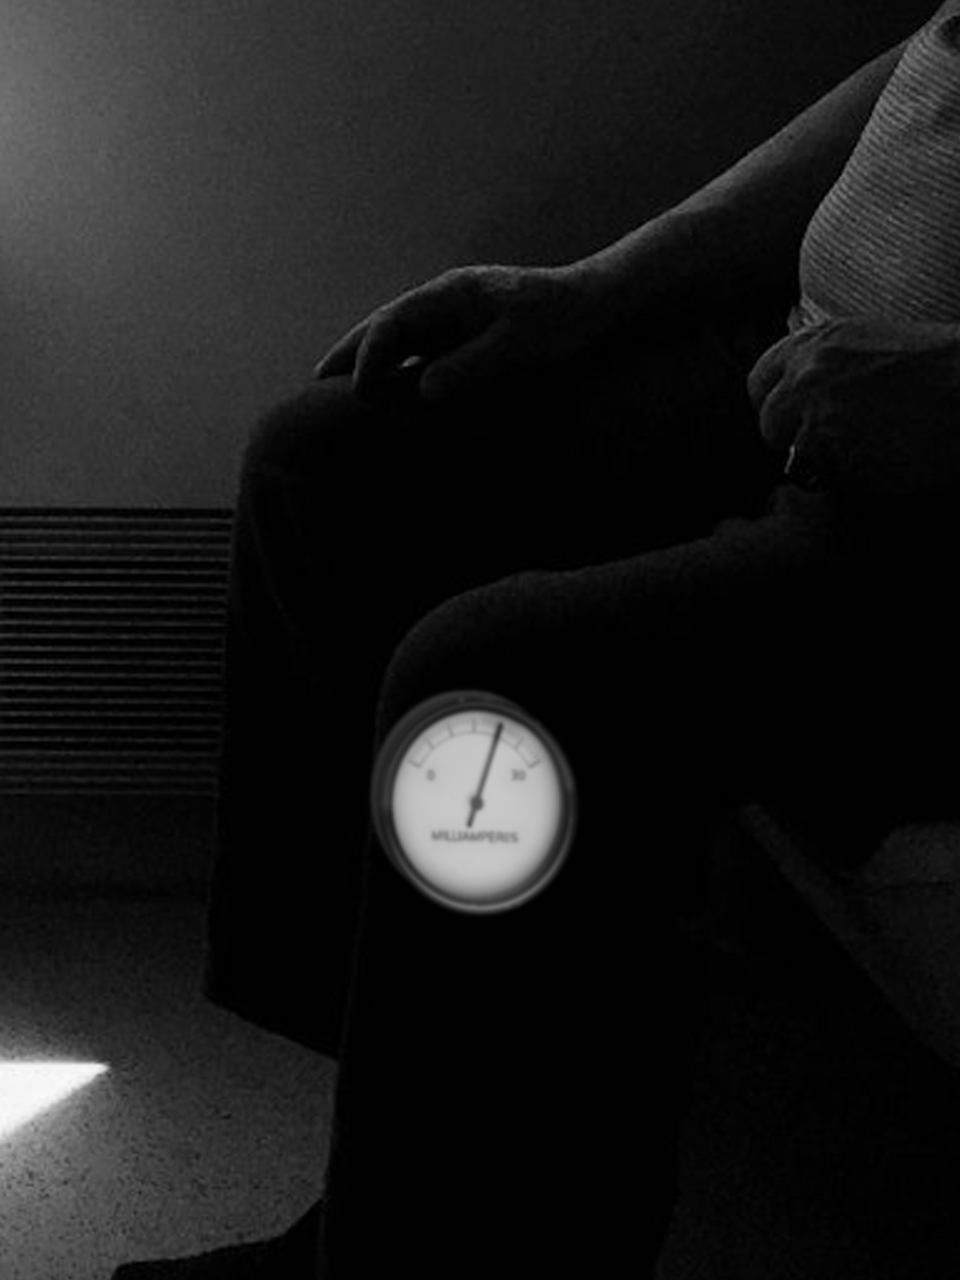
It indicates 20,mA
